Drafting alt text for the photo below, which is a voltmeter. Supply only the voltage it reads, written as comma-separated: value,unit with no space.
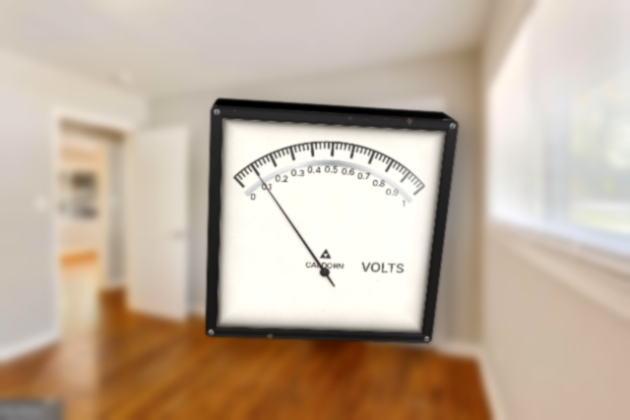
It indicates 0.1,V
